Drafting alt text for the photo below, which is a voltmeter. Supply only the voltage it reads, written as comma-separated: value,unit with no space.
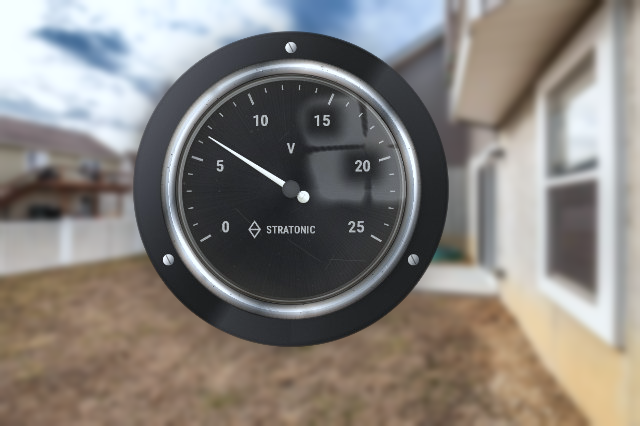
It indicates 6.5,V
